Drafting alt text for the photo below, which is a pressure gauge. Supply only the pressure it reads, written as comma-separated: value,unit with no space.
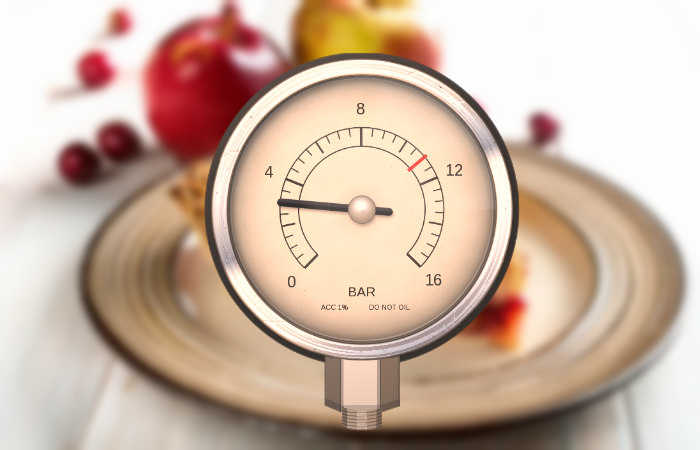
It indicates 3,bar
